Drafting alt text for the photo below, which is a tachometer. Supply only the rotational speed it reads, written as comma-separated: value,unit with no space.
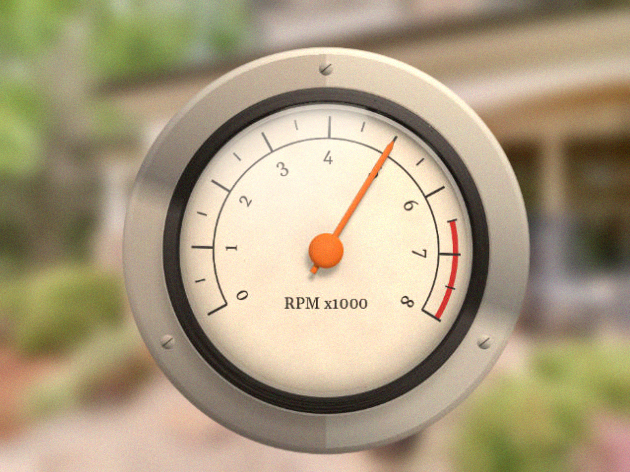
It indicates 5000,rpm
